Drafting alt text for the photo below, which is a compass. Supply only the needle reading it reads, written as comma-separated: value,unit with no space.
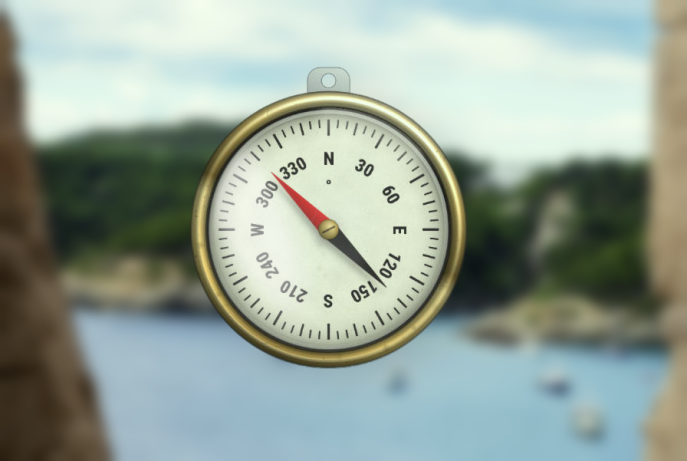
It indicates 315,°
